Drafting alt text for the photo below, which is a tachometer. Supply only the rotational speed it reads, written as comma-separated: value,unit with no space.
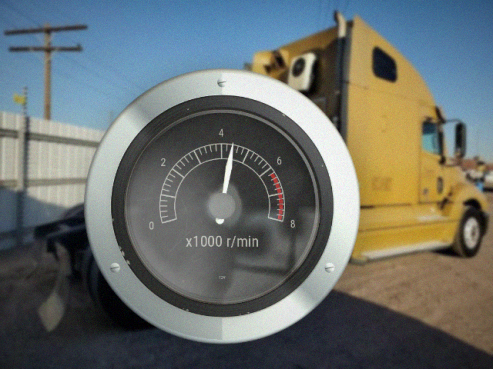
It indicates 4400,rpm
